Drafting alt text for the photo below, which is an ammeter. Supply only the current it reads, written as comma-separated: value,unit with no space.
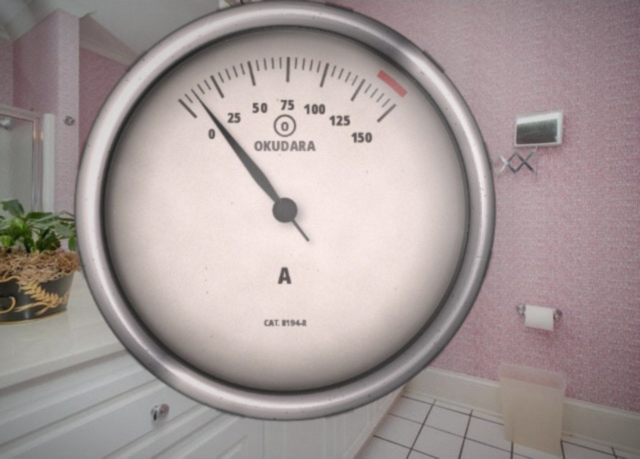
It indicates 10,A
